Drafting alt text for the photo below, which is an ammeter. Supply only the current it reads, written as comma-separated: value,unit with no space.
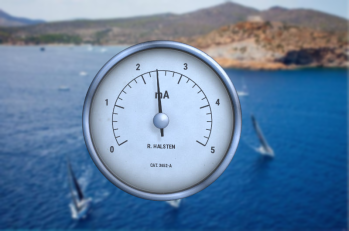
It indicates 2.4,mA
